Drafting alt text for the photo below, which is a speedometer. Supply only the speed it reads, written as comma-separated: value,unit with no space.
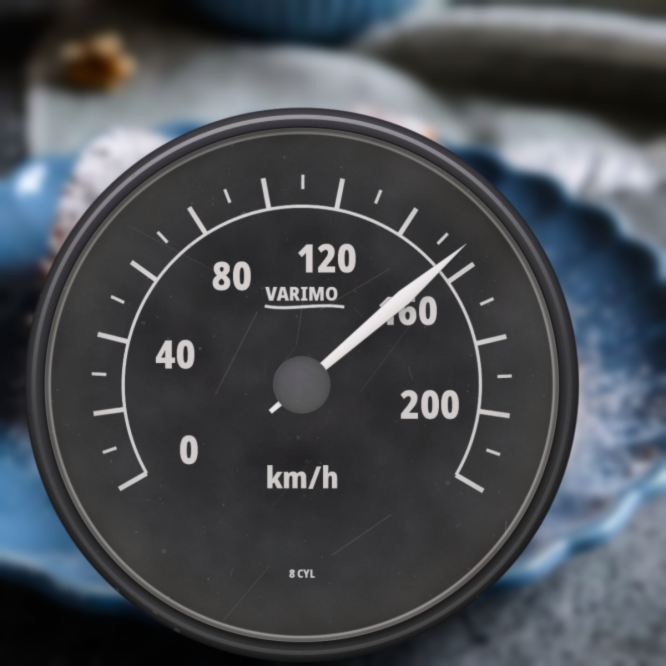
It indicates 155,km/h
